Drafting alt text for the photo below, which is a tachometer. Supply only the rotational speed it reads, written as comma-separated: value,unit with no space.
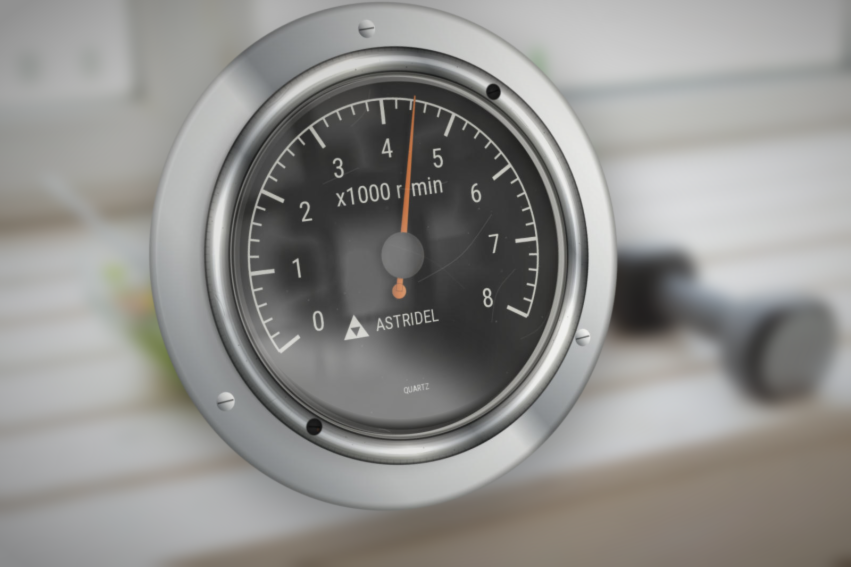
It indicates 4400,rpm
